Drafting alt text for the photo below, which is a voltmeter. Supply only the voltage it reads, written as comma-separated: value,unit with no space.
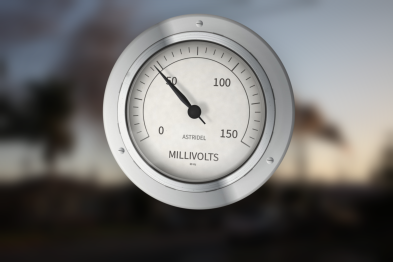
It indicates 47.5,mV
